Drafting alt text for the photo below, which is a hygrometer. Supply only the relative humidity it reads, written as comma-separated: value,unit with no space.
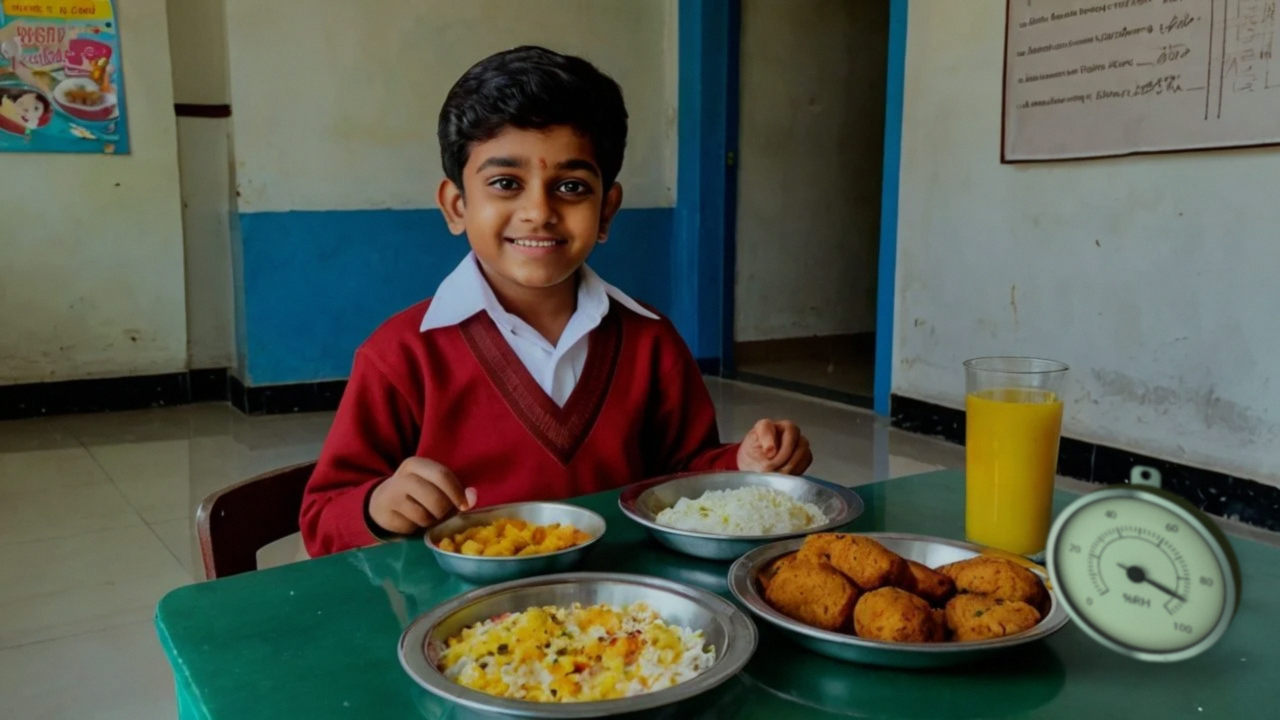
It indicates 90,%
